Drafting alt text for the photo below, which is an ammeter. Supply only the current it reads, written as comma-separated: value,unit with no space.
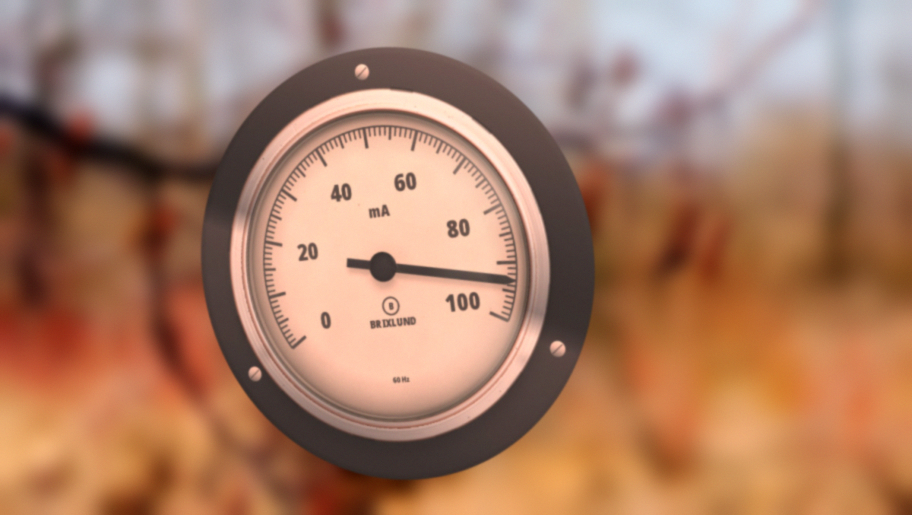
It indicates 93,mA
